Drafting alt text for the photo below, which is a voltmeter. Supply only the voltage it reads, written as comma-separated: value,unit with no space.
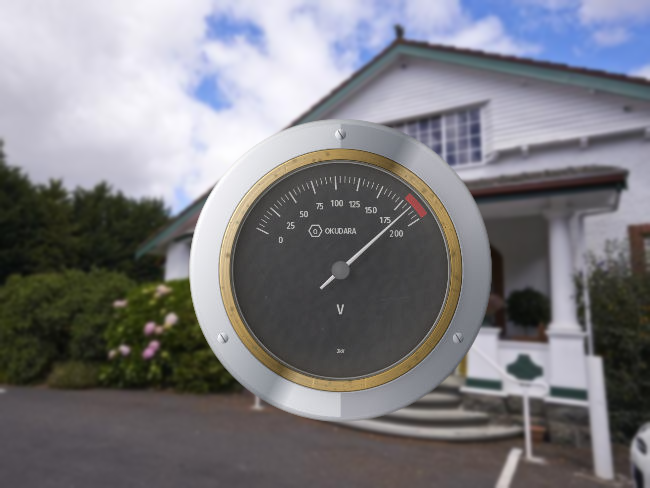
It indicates 185,V
